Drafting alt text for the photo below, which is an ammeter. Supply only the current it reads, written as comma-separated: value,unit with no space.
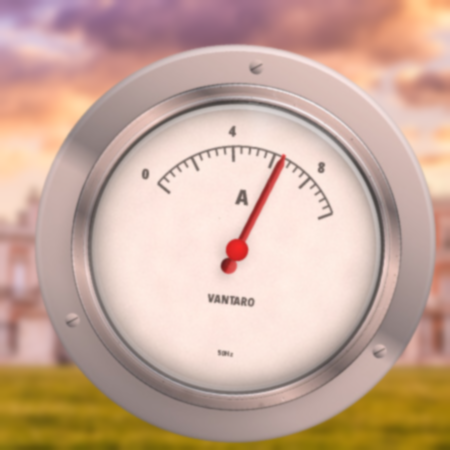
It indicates 6.4,A
